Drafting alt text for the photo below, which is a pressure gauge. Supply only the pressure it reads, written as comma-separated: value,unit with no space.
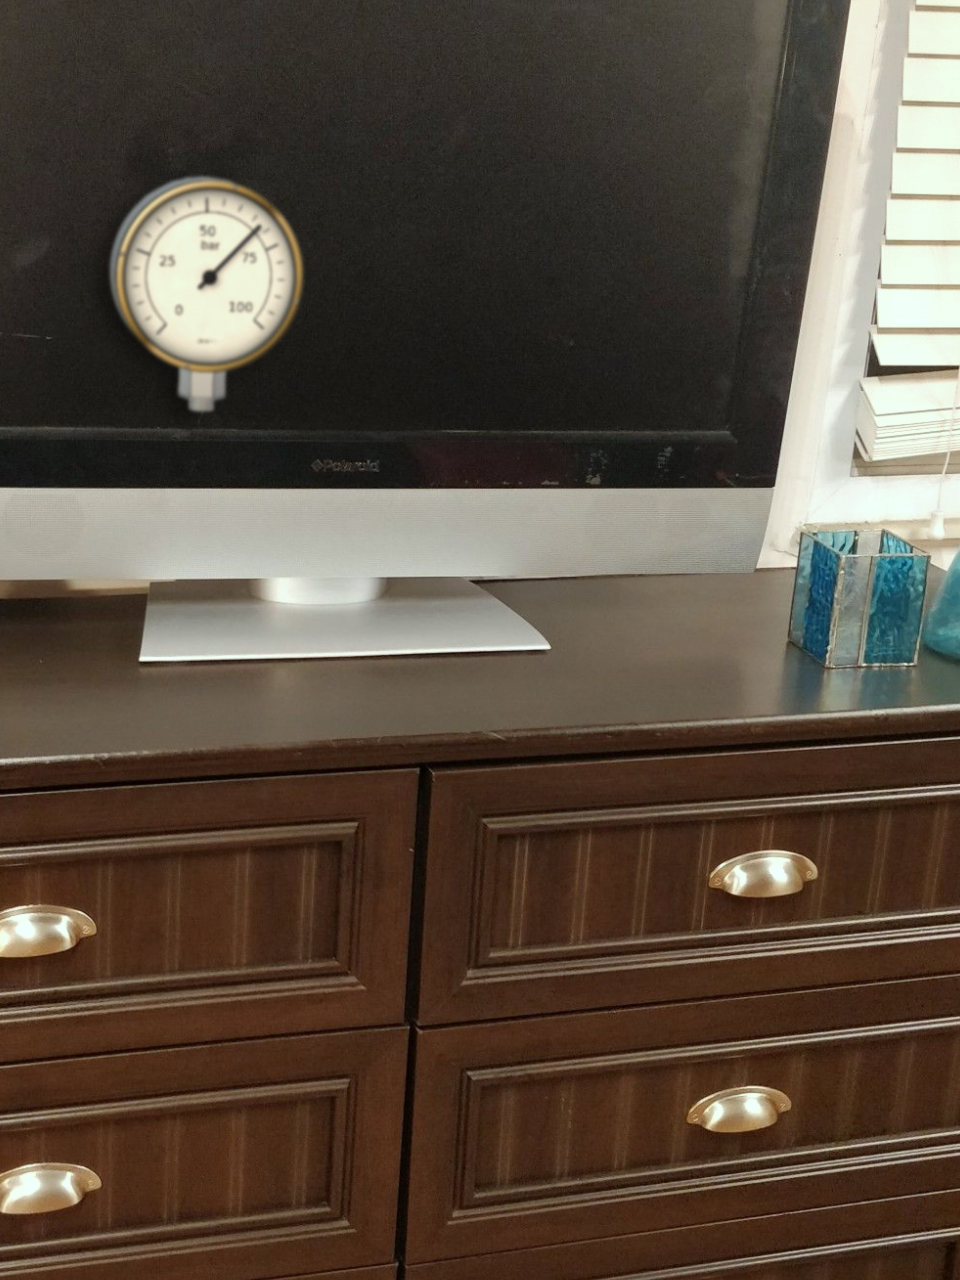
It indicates 67.5,bar
